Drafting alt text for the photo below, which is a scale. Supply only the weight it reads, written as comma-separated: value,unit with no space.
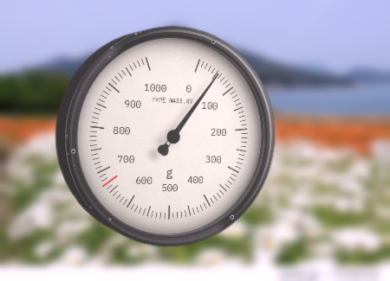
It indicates 50,g
